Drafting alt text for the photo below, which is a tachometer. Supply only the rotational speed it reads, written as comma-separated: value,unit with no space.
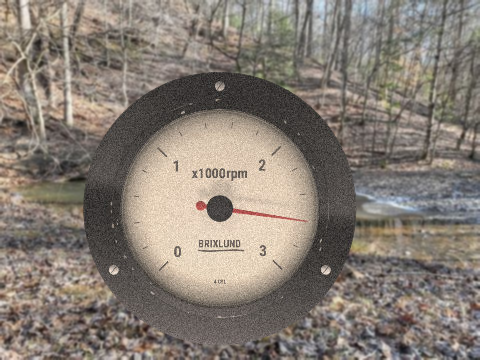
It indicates 2600,rpm
